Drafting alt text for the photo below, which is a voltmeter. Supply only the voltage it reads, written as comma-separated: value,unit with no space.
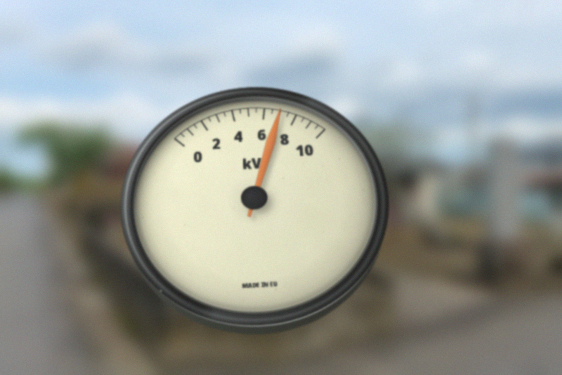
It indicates 7,kV
